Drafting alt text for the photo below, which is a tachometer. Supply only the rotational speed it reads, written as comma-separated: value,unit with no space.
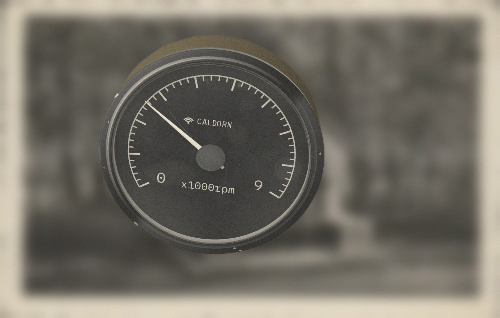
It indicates 2600,rpm
